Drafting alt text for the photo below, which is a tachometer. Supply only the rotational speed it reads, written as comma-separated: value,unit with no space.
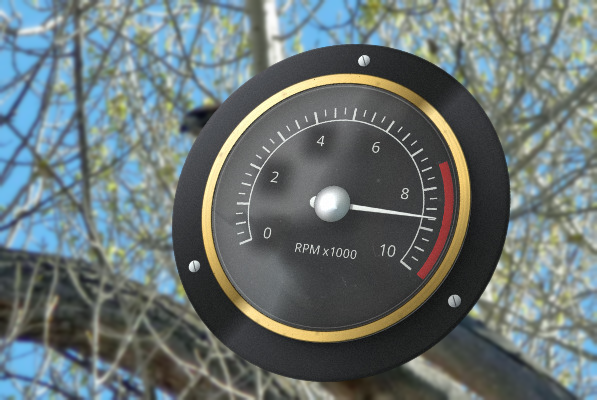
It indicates 8750,rpm
